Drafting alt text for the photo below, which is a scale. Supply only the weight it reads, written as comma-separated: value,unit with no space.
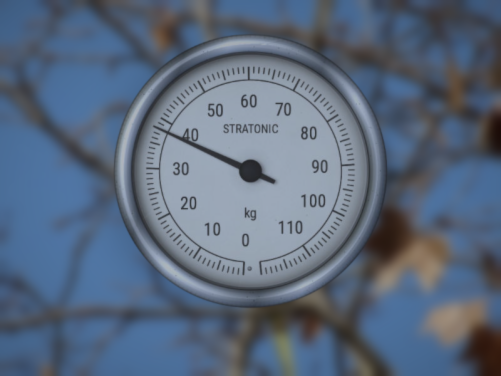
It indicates 38,kg
